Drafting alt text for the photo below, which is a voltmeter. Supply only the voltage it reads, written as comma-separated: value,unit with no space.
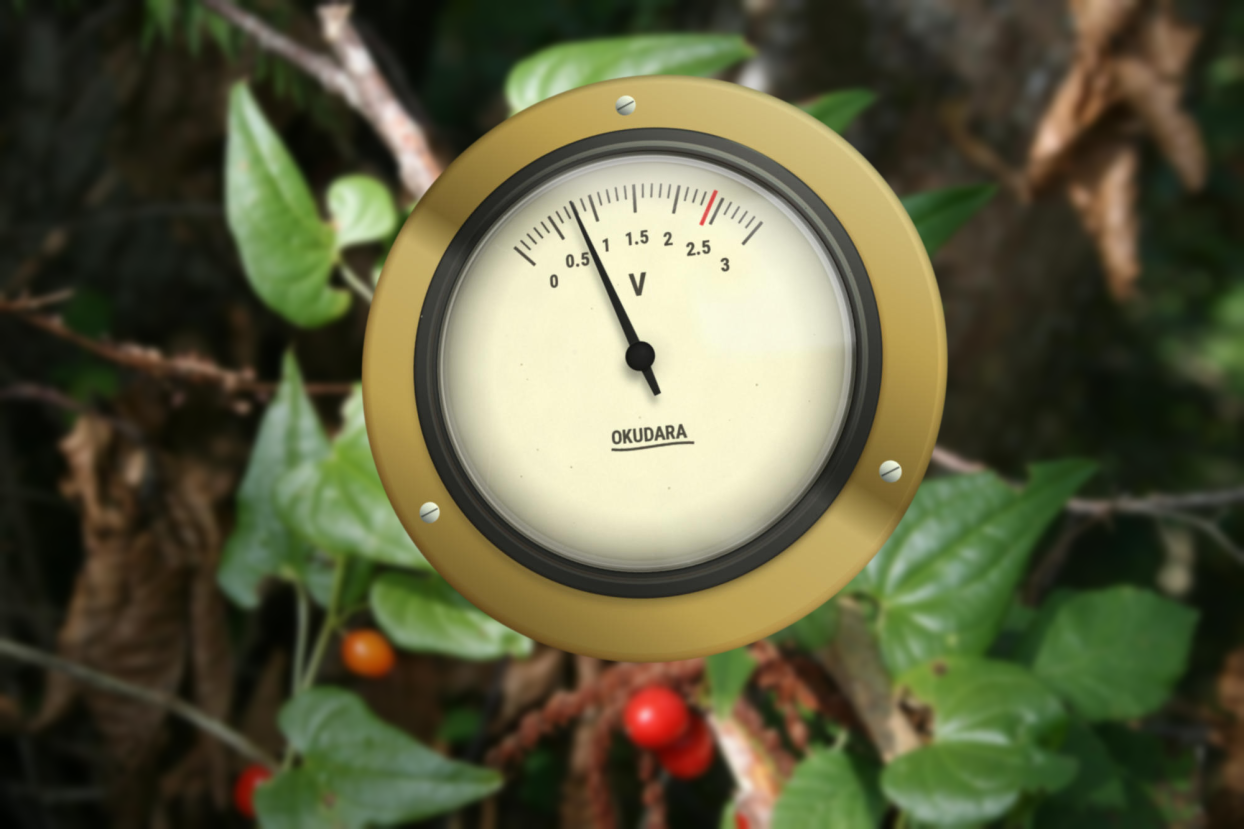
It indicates 0.8,V
